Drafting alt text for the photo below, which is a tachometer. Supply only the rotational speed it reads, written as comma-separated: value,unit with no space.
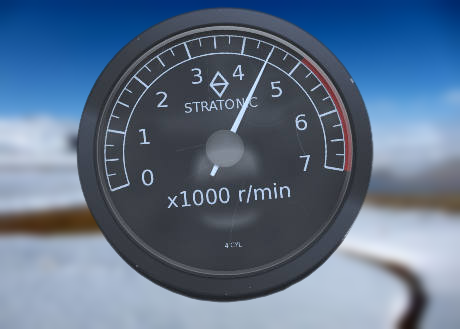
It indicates 4500,rpm
